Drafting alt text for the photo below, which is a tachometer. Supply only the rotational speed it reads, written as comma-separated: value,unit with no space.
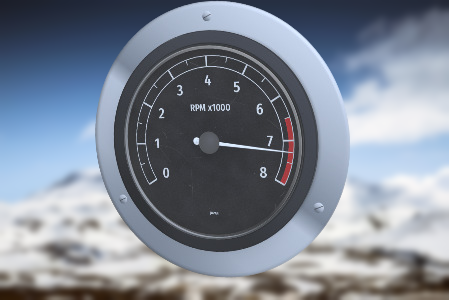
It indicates 7250,rpm
